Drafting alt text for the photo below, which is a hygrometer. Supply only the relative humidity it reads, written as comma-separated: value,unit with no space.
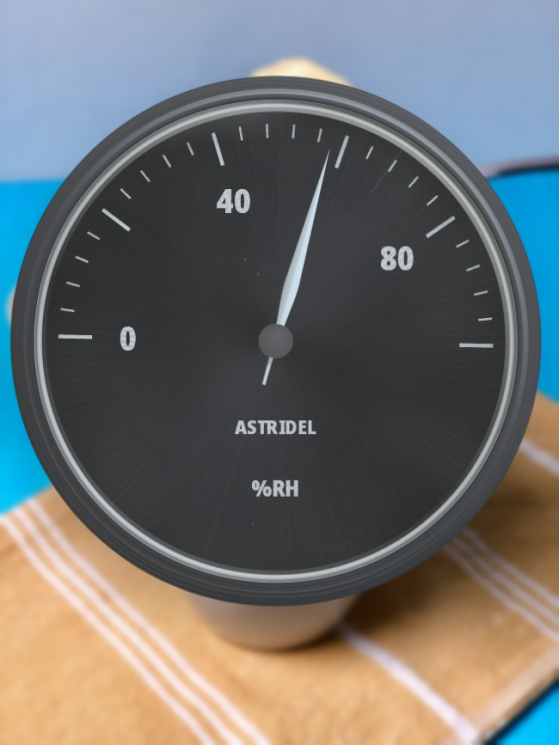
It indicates 58,%
